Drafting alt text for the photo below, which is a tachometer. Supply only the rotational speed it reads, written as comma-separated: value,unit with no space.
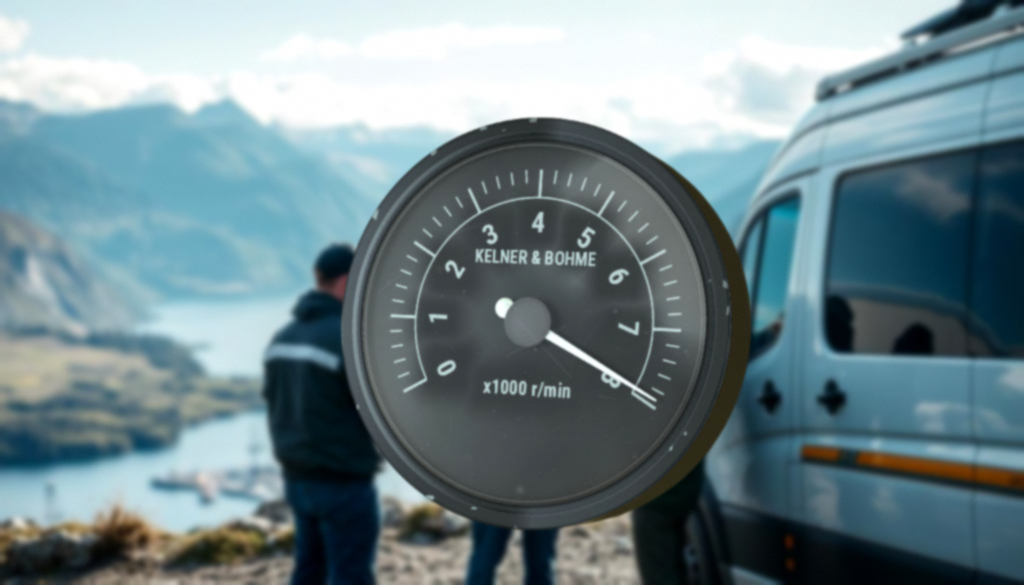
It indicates 7900,rpm
